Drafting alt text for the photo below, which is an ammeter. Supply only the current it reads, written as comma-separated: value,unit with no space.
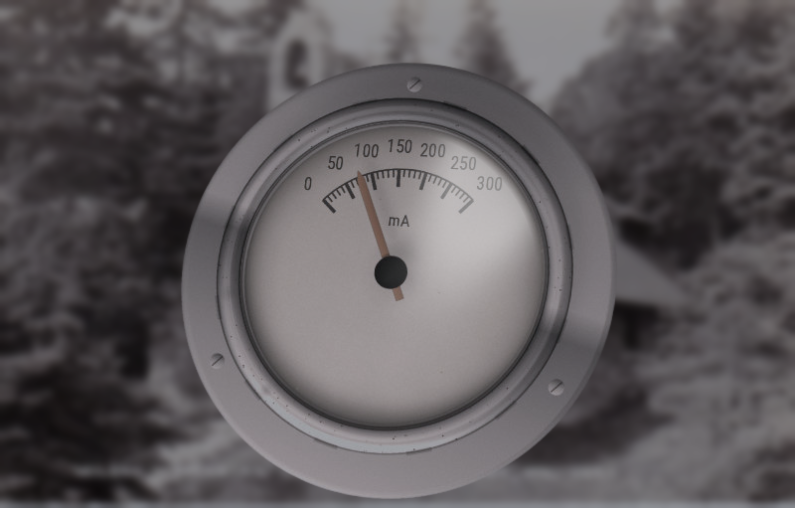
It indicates 80,mA
